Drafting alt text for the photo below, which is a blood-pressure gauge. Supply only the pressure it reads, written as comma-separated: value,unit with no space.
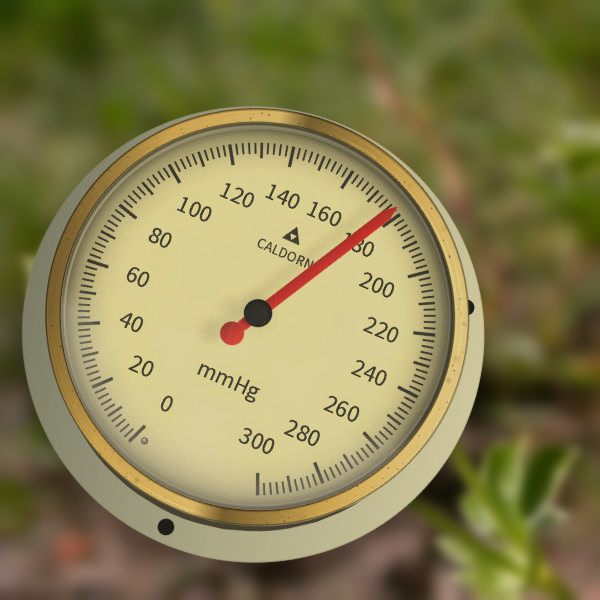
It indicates 178,mmHg
